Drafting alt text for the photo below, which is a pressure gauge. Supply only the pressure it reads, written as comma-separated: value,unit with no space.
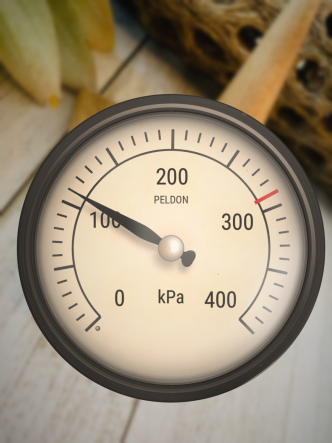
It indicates 110,kPa
